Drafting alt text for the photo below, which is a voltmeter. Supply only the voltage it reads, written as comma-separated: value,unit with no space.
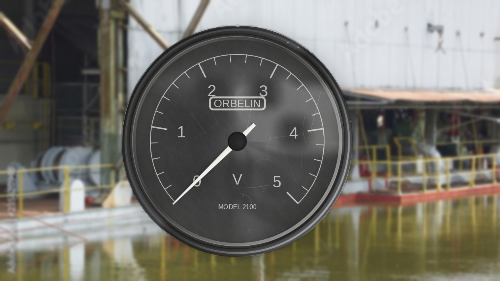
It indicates 0,V
